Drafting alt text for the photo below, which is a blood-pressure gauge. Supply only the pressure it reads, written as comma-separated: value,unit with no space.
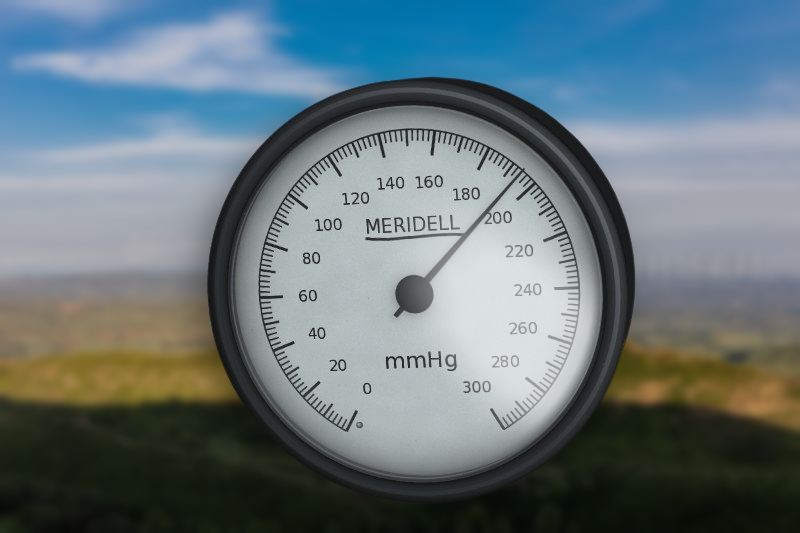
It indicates 194,mmHg
